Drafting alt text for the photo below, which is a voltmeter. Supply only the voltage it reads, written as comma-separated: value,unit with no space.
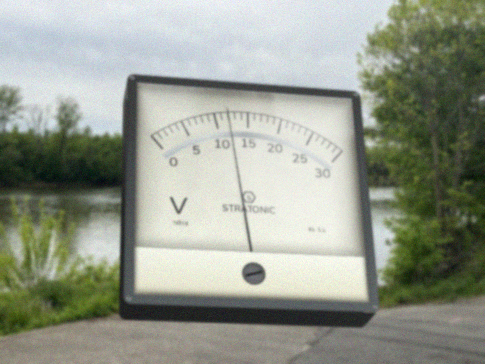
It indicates 12,V
